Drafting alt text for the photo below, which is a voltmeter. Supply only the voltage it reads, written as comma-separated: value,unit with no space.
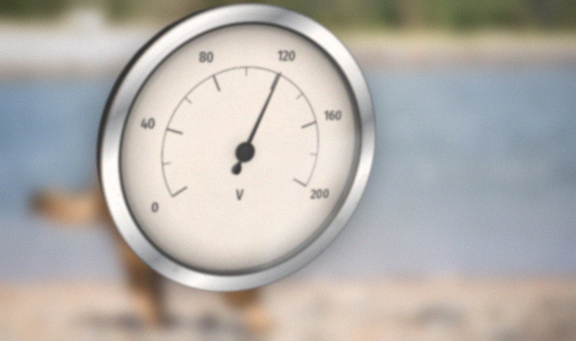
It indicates 120,V
